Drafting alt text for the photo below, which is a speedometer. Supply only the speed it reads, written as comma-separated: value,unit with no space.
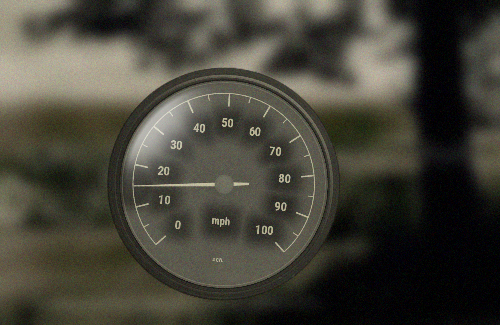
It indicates 15,mph
